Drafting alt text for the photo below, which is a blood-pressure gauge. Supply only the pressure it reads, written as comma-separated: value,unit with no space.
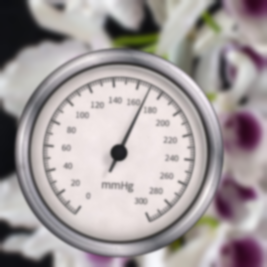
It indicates 170,mmHg
